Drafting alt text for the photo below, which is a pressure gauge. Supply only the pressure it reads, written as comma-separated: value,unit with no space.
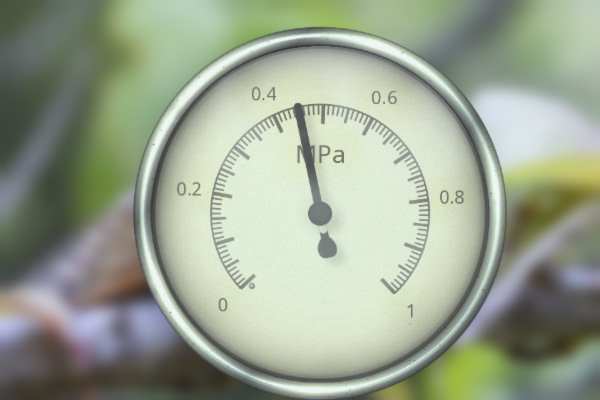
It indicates 0.45,MPa
